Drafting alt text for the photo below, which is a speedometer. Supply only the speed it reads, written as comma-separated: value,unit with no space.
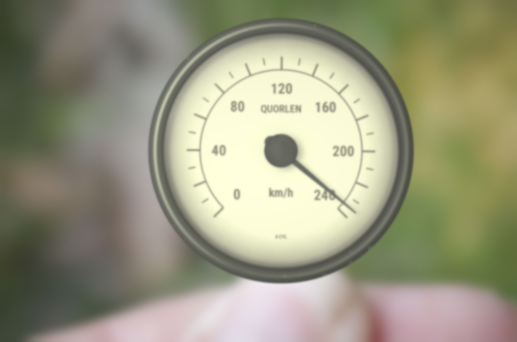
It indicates 235,km/h
